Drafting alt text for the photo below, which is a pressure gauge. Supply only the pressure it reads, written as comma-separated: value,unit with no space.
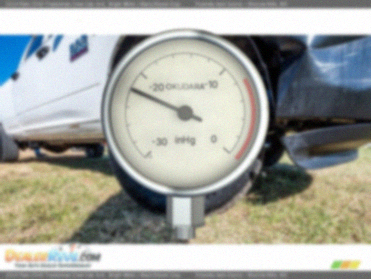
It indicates -22,inHg
